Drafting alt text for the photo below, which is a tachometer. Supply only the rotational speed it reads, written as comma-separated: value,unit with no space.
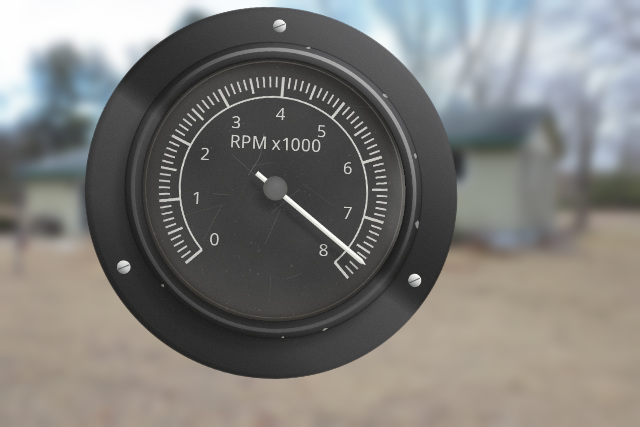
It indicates 7700,rpm
